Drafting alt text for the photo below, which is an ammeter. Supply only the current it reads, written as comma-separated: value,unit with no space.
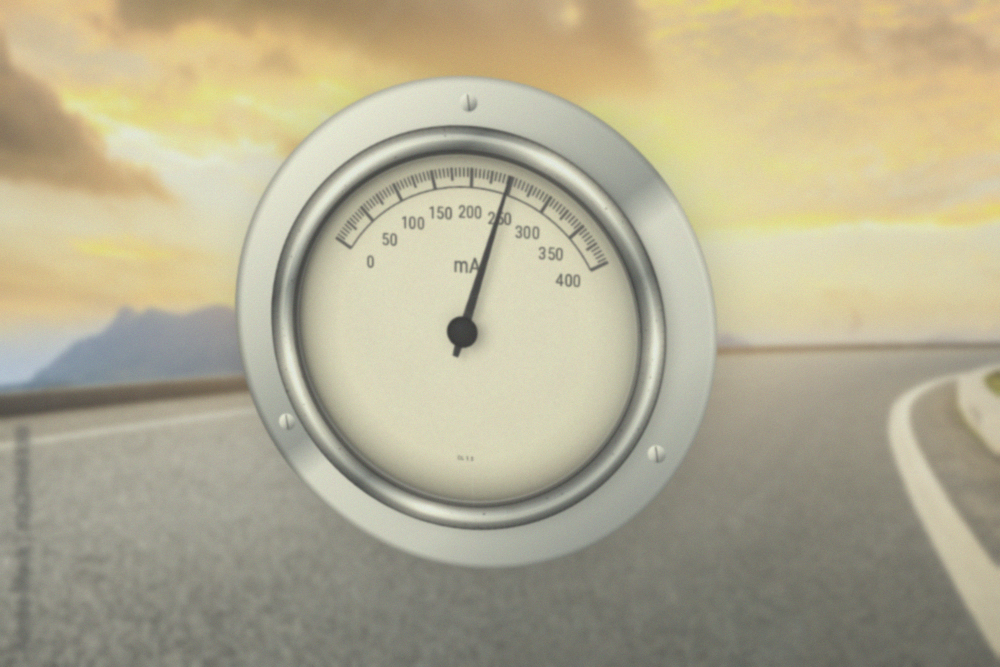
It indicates 250,mA
